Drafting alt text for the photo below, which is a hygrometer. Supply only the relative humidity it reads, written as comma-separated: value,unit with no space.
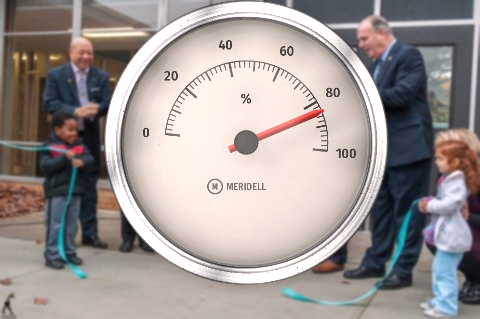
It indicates 84,%
